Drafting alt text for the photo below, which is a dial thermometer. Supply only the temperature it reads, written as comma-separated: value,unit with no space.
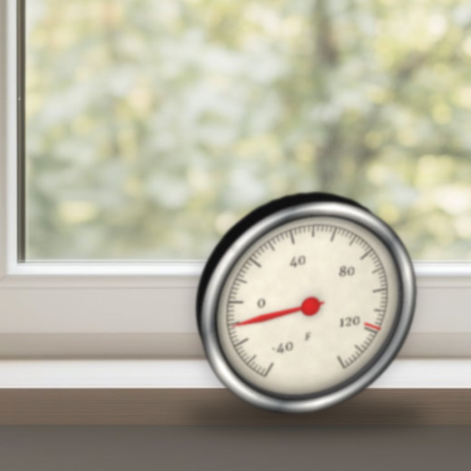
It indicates -10,°F
